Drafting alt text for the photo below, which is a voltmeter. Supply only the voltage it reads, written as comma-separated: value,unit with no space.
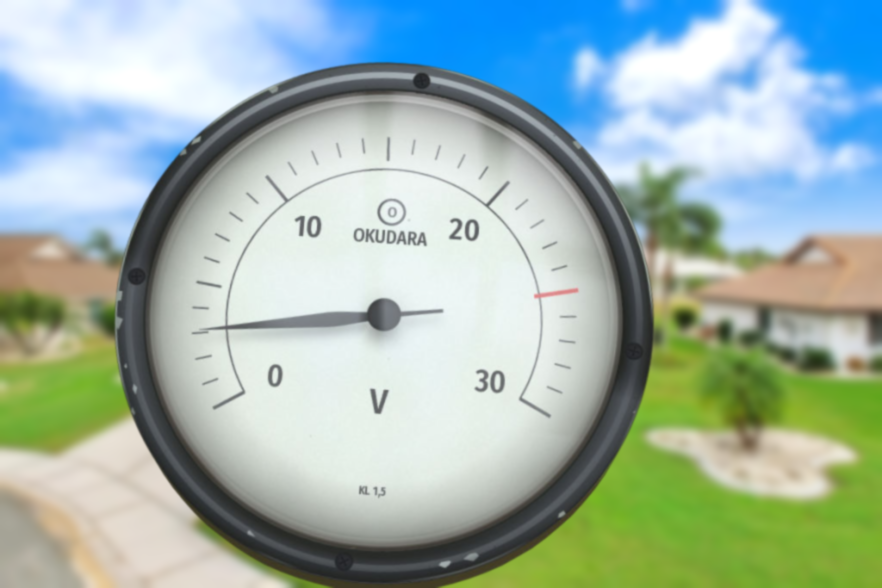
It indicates 3,V
